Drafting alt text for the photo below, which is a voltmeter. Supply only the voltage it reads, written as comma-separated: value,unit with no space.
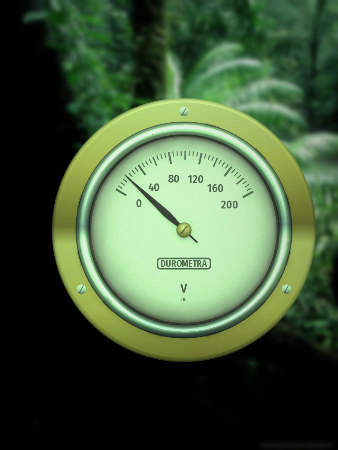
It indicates 20,V
